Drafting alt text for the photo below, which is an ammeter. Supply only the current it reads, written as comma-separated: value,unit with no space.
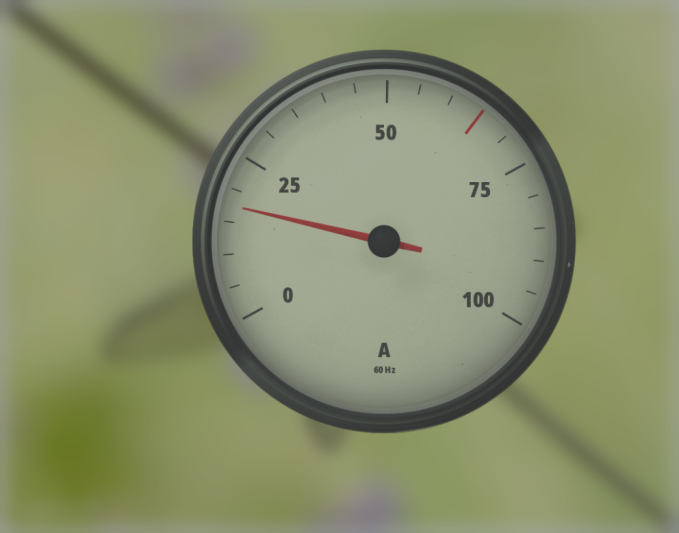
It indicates 17.5,A
